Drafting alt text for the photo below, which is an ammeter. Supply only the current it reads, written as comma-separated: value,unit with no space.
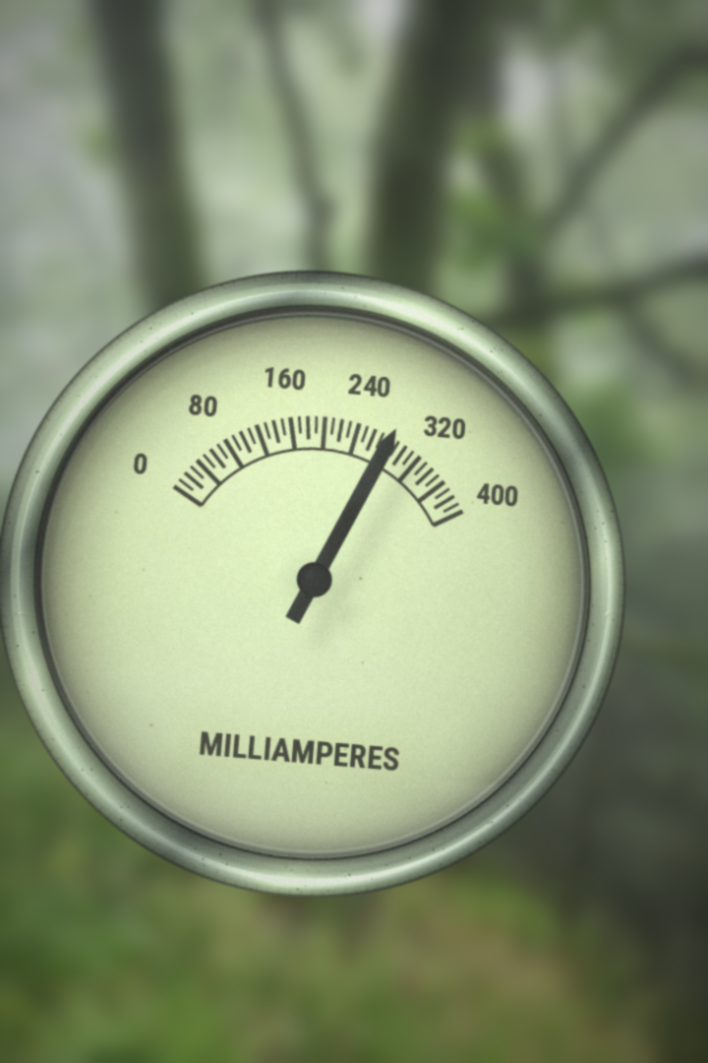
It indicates 280,mA
